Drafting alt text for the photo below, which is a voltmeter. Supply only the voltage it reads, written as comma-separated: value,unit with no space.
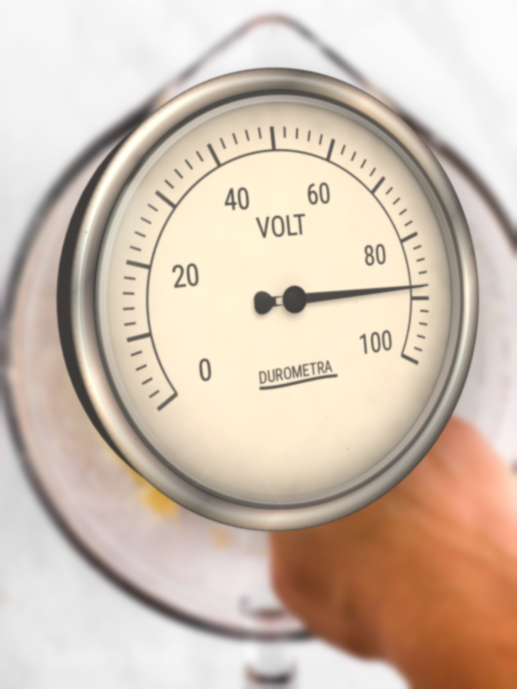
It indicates 88,V
